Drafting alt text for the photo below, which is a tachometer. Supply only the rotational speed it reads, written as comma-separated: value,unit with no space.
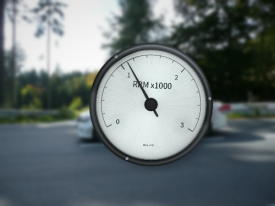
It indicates 1100,rpm
